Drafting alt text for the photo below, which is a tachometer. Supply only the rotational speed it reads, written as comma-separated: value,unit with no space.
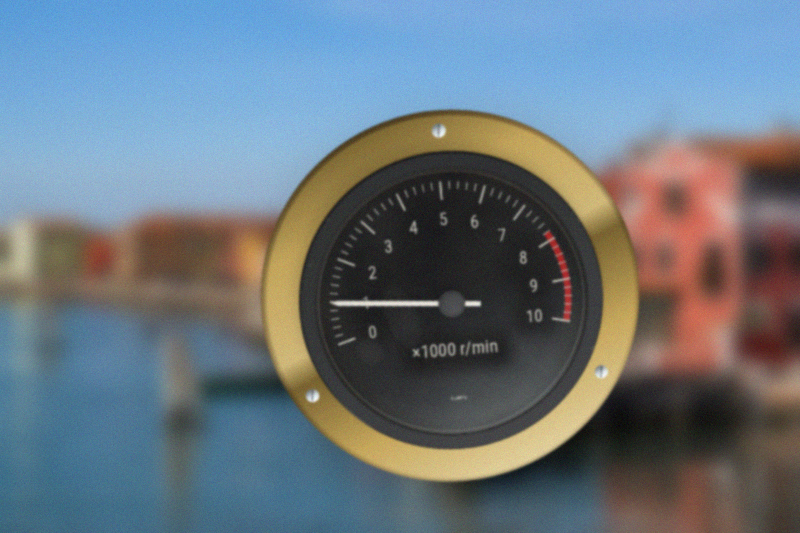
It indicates 1000,rpm
